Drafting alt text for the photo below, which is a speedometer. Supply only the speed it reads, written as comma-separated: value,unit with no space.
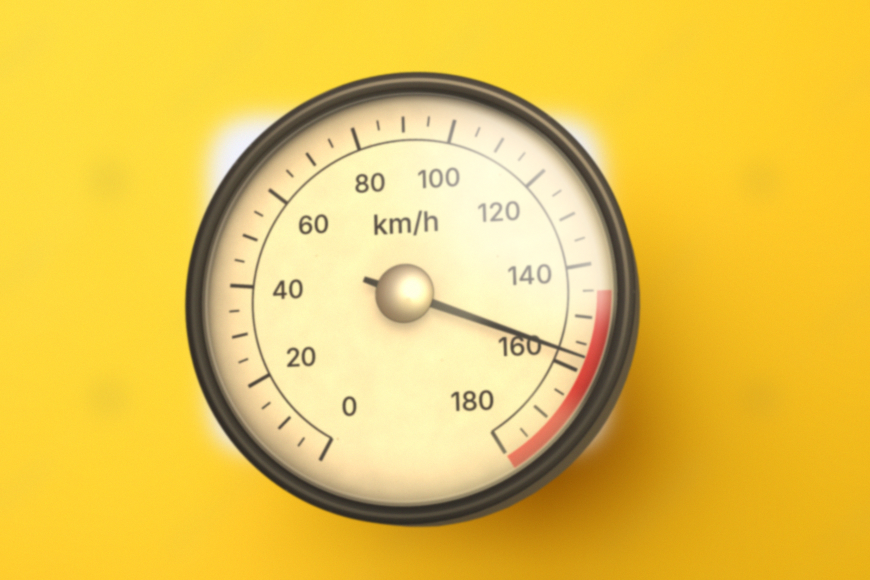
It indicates 157.5,km/h
